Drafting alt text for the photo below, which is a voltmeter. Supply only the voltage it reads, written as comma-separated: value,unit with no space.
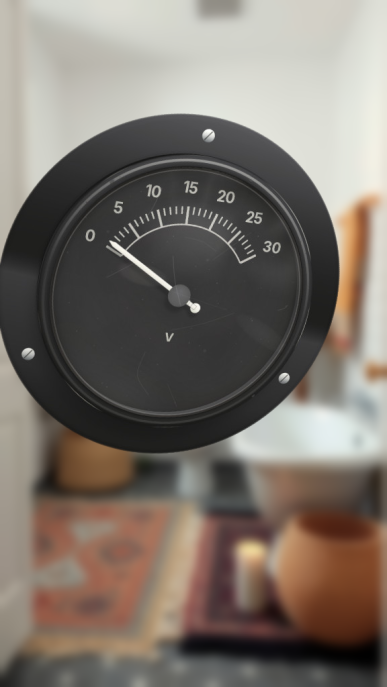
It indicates 1,V
